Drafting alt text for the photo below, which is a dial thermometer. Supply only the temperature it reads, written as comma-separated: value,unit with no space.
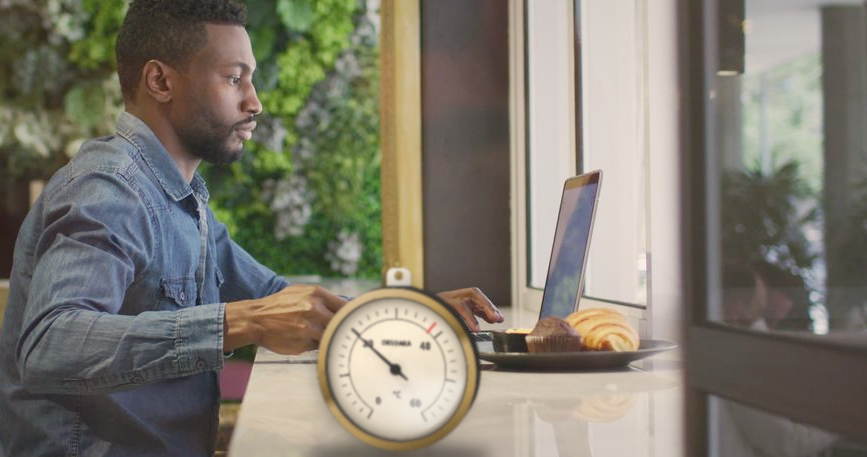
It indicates 20,°C
